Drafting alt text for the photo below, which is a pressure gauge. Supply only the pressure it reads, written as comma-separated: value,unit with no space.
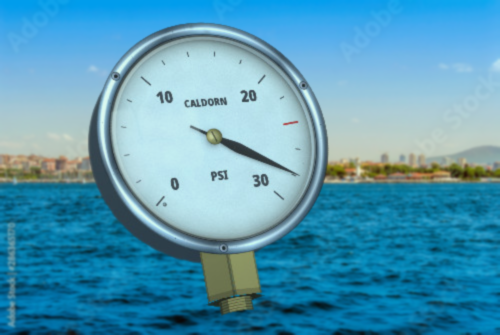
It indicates 28,psi
